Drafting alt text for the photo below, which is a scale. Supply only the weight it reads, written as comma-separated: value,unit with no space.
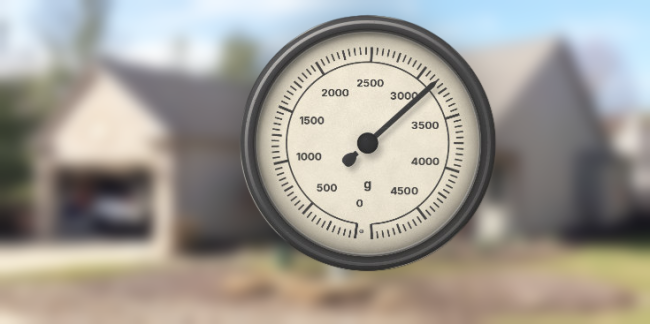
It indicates 3150,g
